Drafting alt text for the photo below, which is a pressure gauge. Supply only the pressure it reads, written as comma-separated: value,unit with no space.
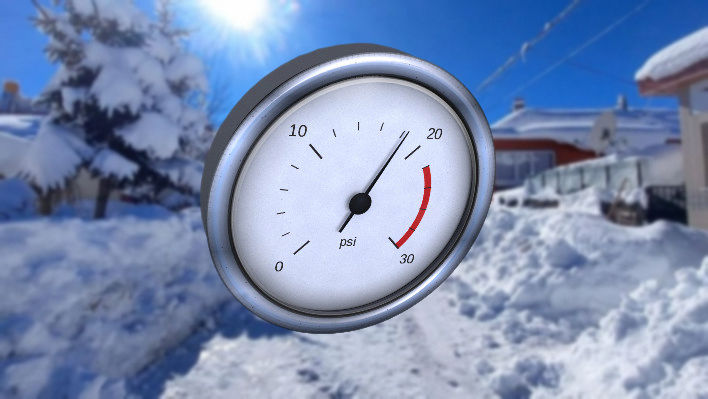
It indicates 18,psi
